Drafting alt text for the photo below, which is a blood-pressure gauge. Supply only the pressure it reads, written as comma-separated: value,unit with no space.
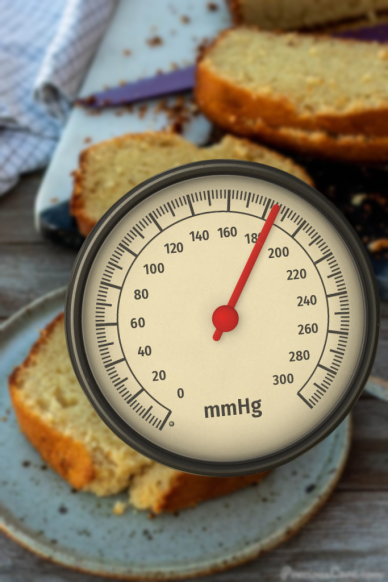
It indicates 184,mmHg
